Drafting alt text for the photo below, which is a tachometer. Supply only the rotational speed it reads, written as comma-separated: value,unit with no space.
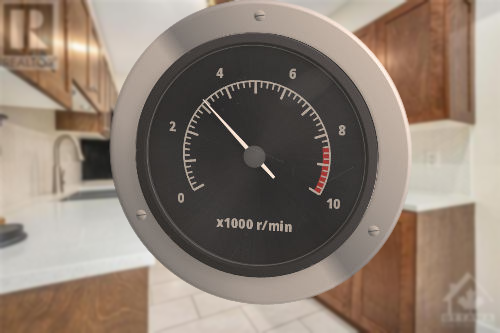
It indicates 3200,rpm
